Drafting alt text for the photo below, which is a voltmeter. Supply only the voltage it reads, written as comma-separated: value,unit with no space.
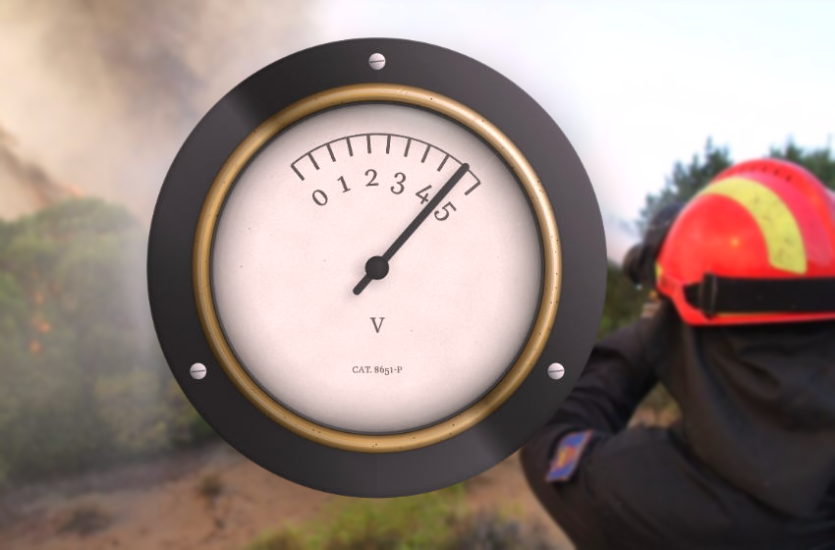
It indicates 4.5,V
